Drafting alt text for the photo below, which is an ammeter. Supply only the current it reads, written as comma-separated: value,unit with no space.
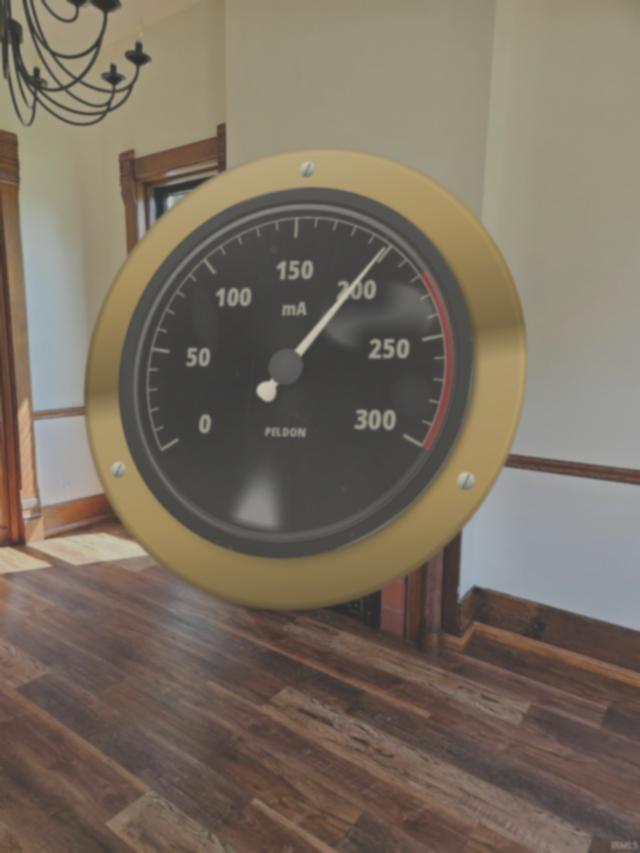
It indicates 200,mA
